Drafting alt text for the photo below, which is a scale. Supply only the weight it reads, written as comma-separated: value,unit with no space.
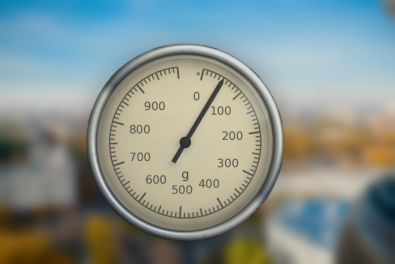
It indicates 50,g
